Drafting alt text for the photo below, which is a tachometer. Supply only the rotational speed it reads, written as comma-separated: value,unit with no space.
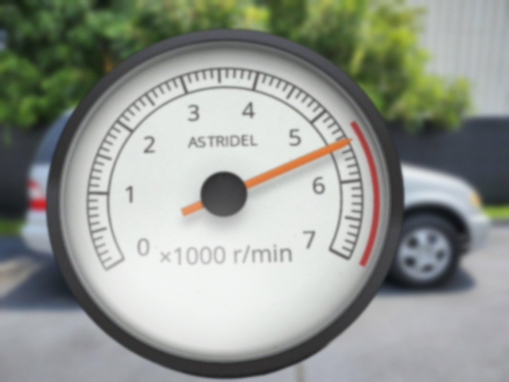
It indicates 5500,rpm
